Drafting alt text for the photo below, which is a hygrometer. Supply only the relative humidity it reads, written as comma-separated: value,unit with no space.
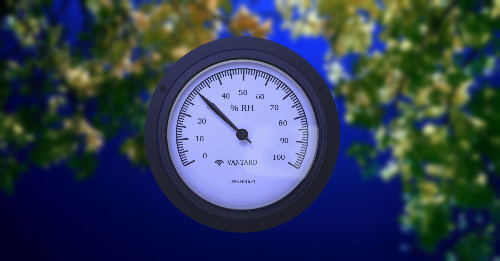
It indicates 30,%
